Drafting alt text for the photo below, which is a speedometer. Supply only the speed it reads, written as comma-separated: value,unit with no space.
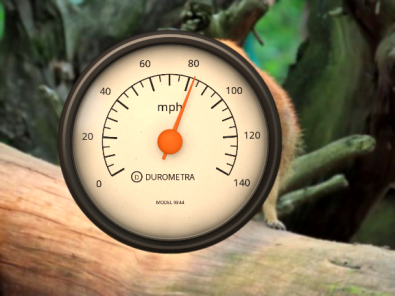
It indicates 82.5,mph
